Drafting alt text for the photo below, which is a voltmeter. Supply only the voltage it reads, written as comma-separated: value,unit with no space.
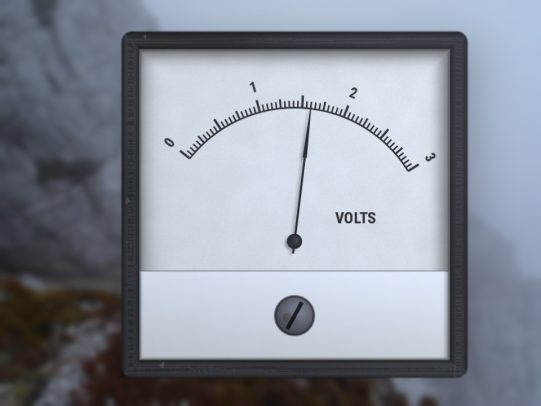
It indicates 1.6,V
